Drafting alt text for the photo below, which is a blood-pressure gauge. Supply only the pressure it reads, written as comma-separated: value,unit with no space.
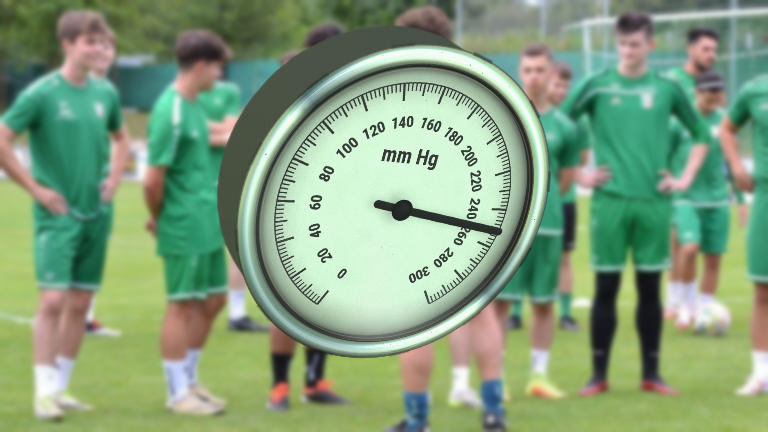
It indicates 250,mmHg
